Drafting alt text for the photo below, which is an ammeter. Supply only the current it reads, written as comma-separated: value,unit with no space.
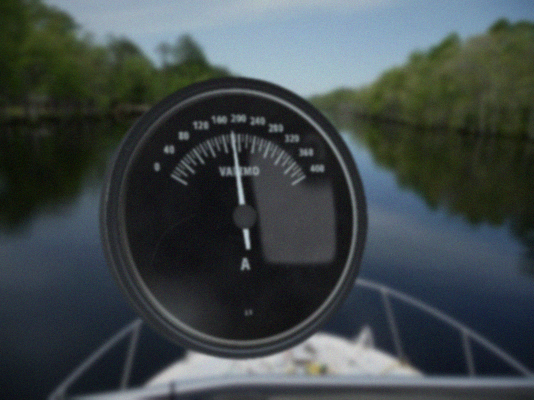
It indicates 180,A
